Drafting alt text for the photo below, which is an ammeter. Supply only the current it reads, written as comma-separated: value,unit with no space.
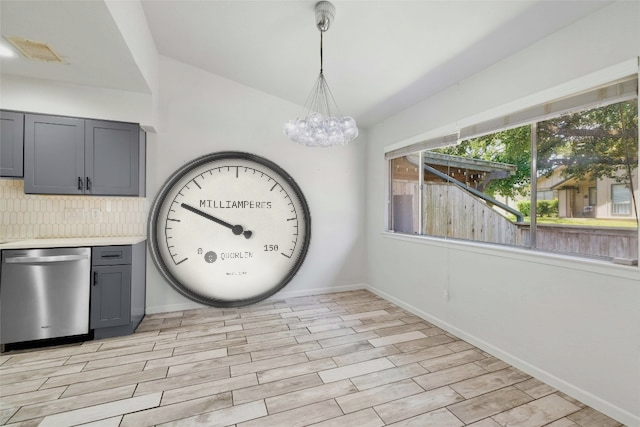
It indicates 35,mA
